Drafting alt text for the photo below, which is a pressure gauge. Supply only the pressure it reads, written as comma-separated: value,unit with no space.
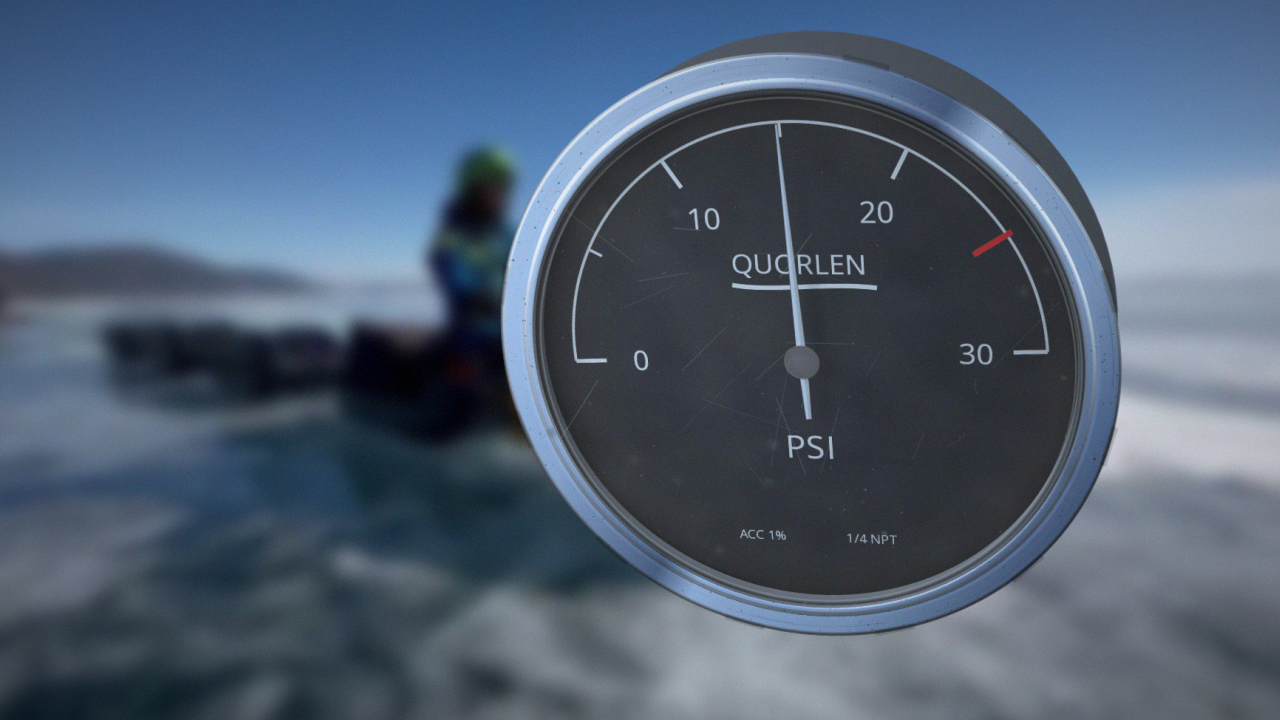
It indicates 15,psi
